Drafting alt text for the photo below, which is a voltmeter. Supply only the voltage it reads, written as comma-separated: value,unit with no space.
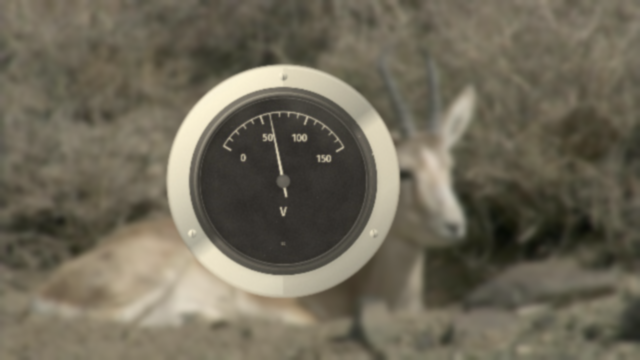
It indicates 60,V
